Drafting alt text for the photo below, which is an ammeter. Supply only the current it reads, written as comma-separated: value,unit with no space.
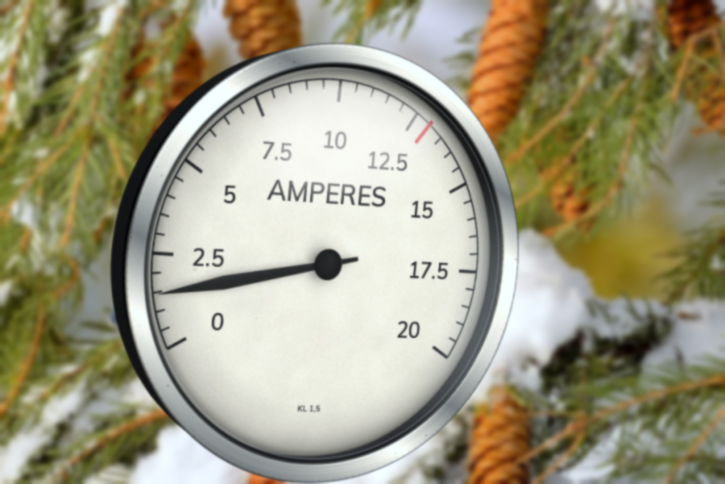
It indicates 1.5,A
